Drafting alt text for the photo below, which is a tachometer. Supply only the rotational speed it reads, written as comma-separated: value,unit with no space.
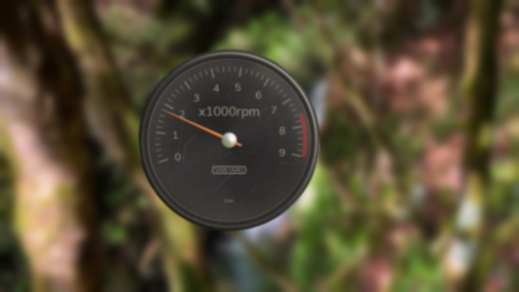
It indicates 1800,rpm
